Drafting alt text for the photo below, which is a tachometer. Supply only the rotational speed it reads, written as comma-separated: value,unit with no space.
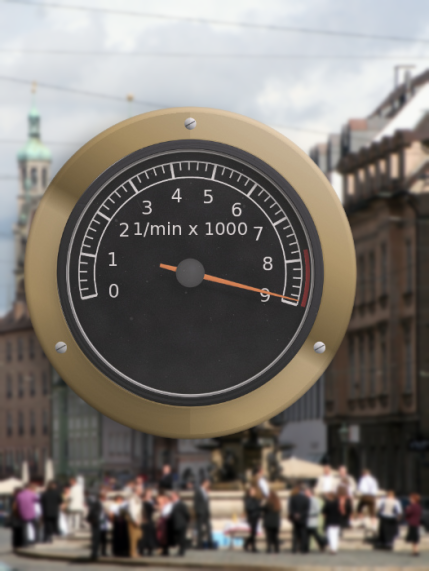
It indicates 8900,rpm
